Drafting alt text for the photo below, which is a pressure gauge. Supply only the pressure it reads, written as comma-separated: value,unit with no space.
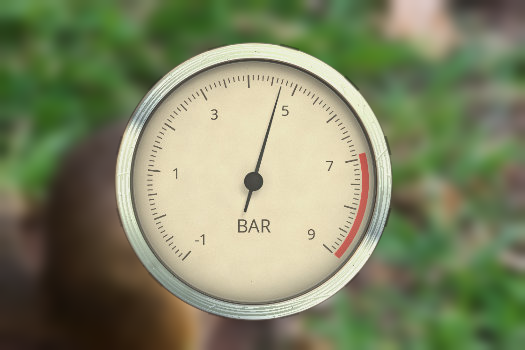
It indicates 4.7,bar
